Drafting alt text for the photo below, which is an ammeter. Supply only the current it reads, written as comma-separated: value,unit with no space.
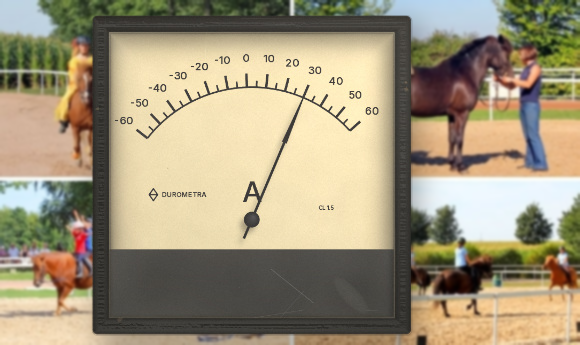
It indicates 30,A
